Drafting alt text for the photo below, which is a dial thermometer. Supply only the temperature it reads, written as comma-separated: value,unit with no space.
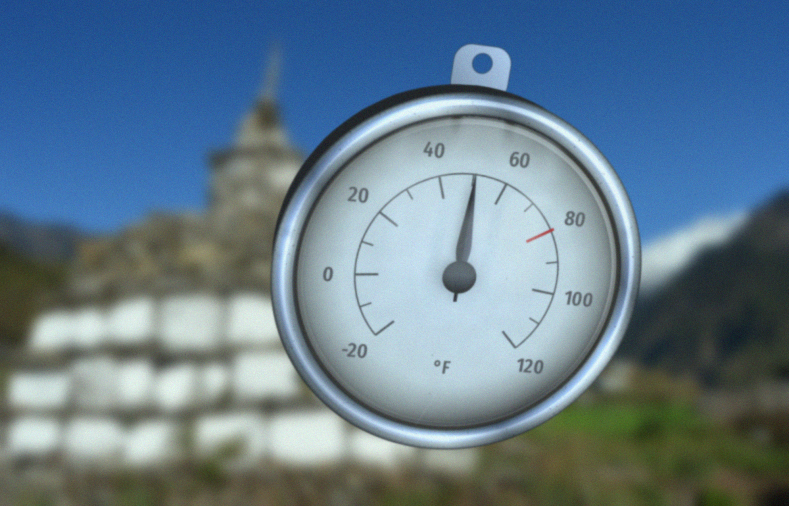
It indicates 50,°F
